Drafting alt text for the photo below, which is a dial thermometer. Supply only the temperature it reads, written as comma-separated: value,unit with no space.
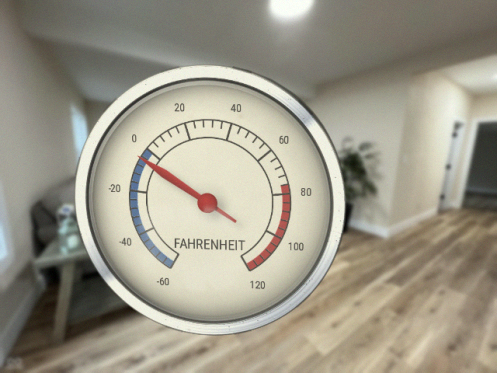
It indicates -4,°F
